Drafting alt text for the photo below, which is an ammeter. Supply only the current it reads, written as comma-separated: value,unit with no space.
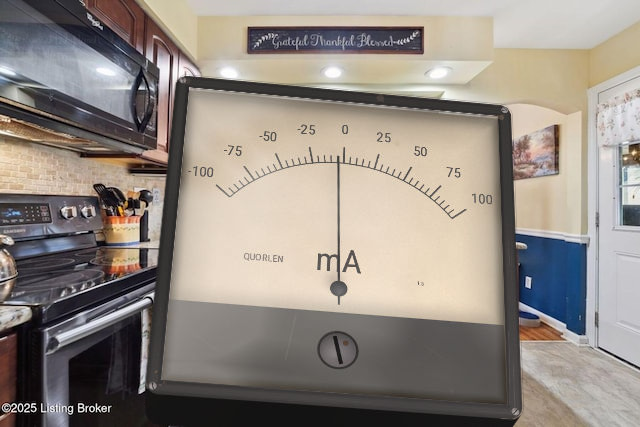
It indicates -5,mA
